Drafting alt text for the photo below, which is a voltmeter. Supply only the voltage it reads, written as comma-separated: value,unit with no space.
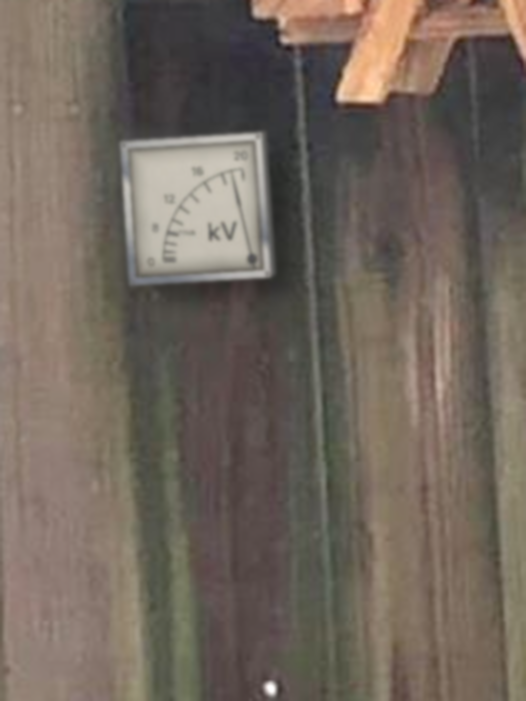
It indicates 19,kV
